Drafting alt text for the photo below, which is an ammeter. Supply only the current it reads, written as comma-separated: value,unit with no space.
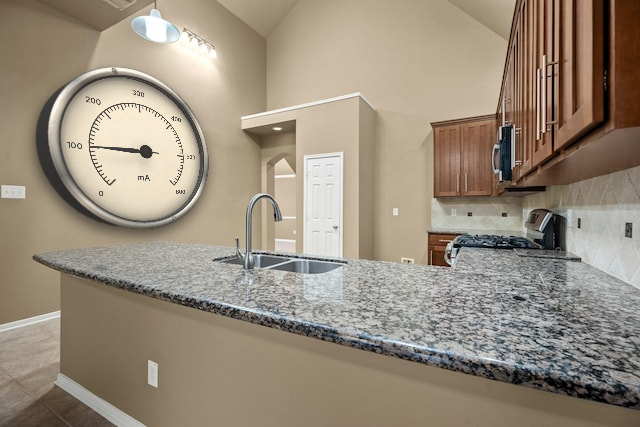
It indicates 100,mA
